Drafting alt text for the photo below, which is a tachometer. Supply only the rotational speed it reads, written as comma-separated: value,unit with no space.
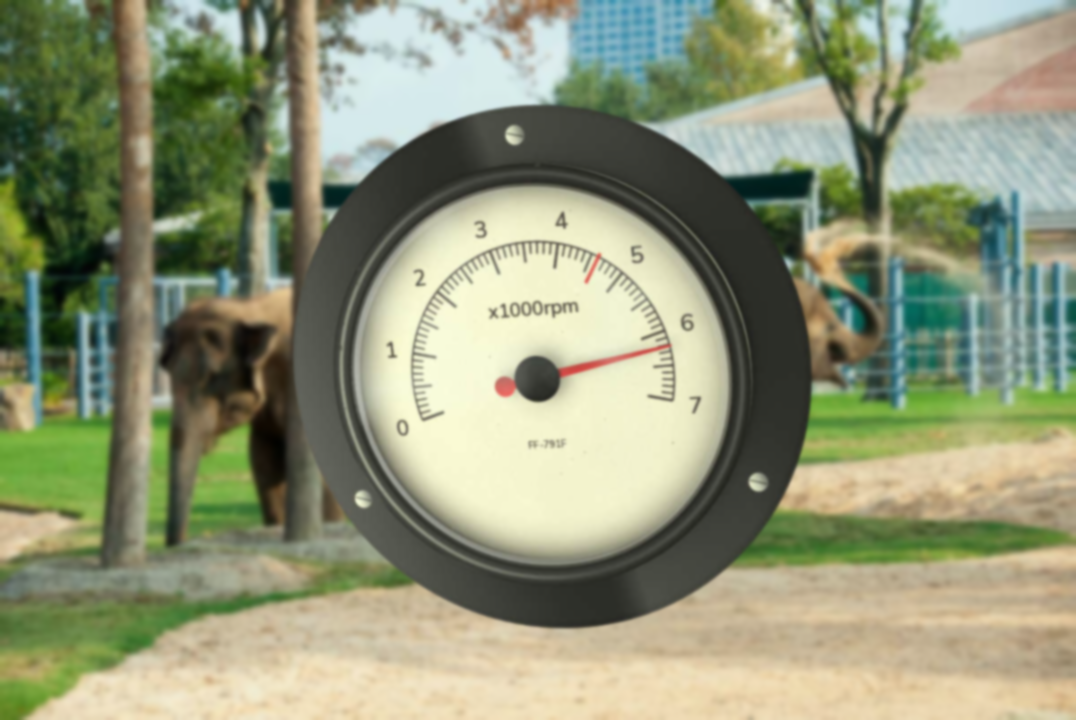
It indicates 6200,rpm
